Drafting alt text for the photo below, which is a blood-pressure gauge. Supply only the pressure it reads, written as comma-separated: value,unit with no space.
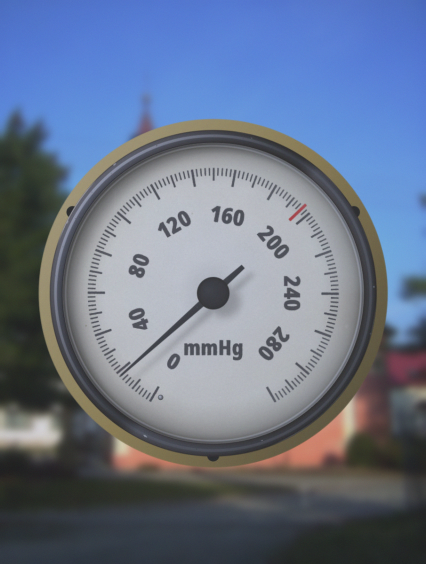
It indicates 18,mmHg
